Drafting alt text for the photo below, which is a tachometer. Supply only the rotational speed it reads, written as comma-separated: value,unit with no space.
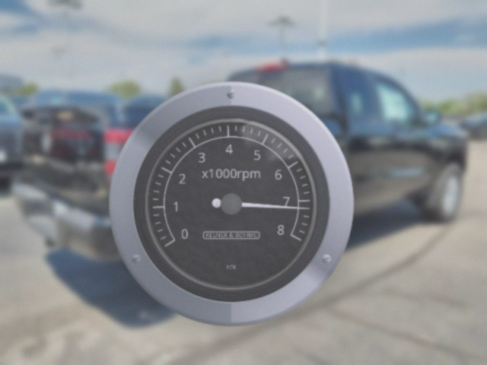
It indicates 7200,rpm
